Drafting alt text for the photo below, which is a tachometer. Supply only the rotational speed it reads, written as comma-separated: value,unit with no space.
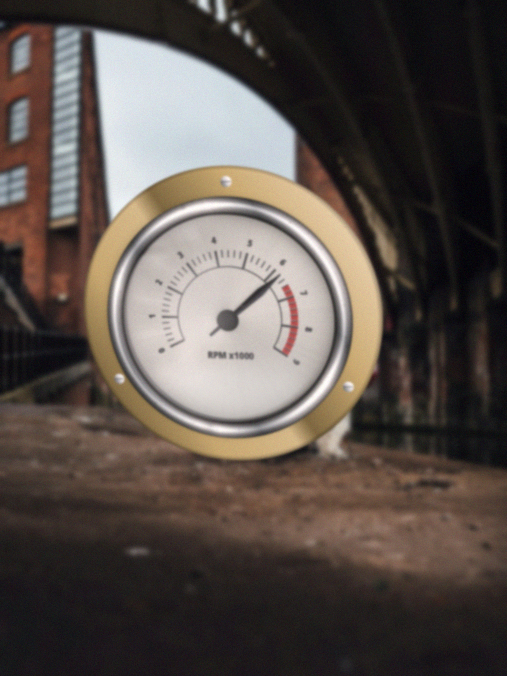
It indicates 6200,rpm
